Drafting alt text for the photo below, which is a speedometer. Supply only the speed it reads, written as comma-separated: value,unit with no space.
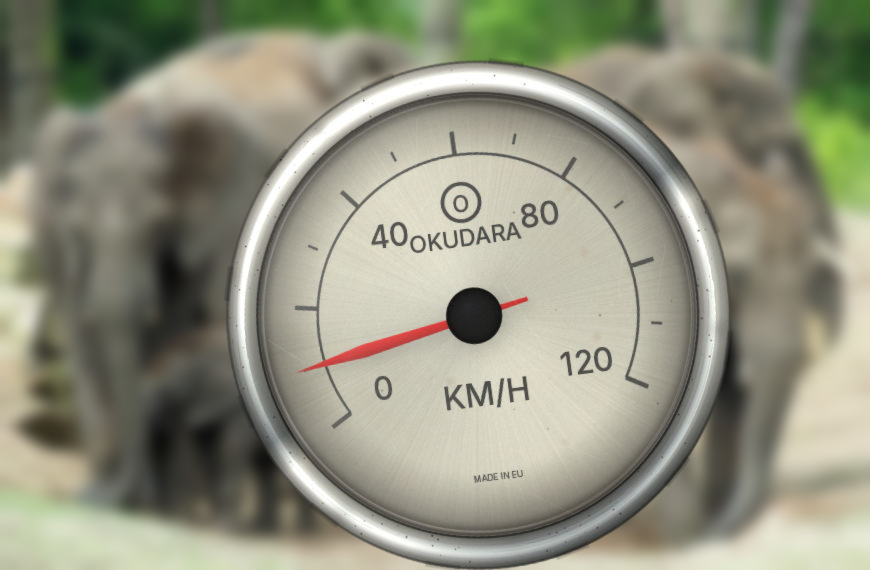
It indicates 10,km/h
